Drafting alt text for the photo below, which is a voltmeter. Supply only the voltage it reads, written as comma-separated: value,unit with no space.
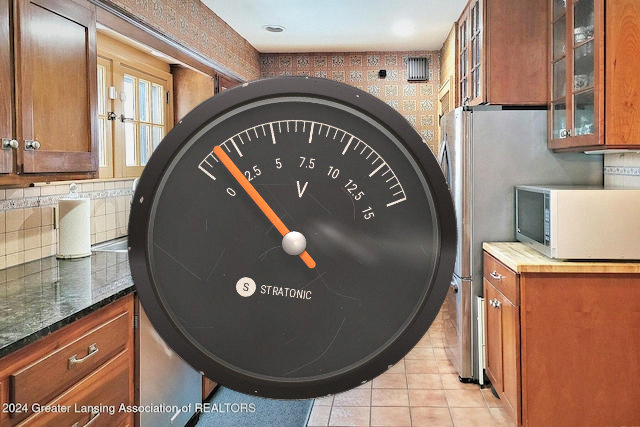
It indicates 1.5,V
